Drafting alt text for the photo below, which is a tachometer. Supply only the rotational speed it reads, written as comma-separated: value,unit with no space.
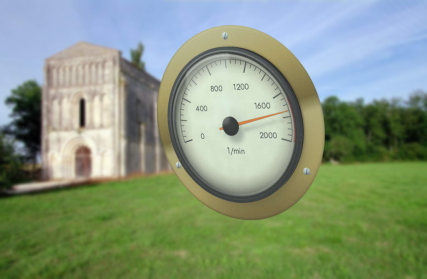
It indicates 1750,rpm
